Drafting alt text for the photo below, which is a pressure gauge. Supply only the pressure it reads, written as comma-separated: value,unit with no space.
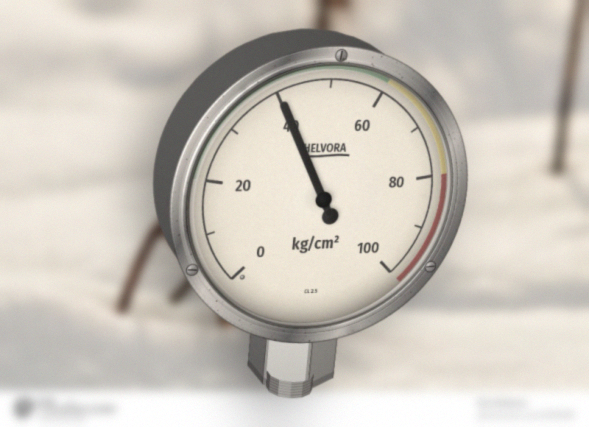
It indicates 40,kg/cm²
